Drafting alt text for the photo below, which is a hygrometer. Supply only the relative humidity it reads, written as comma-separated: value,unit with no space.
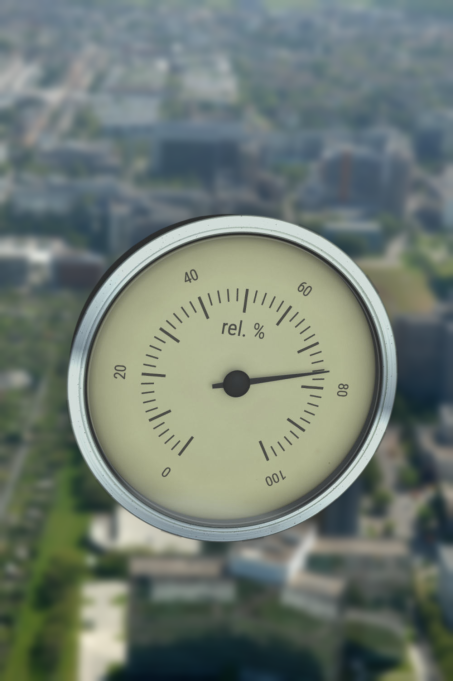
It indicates 76,%
